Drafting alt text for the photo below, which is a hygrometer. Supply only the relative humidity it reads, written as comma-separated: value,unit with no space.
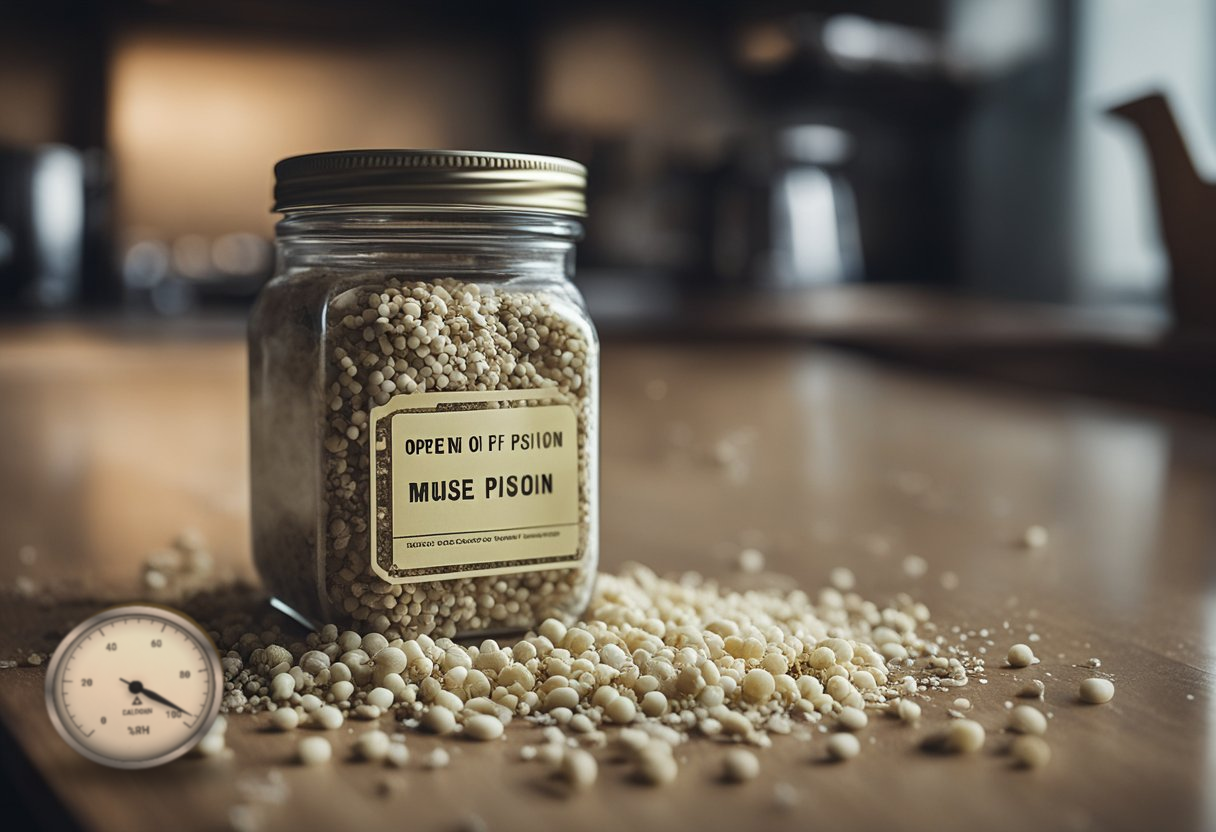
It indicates 96,%
